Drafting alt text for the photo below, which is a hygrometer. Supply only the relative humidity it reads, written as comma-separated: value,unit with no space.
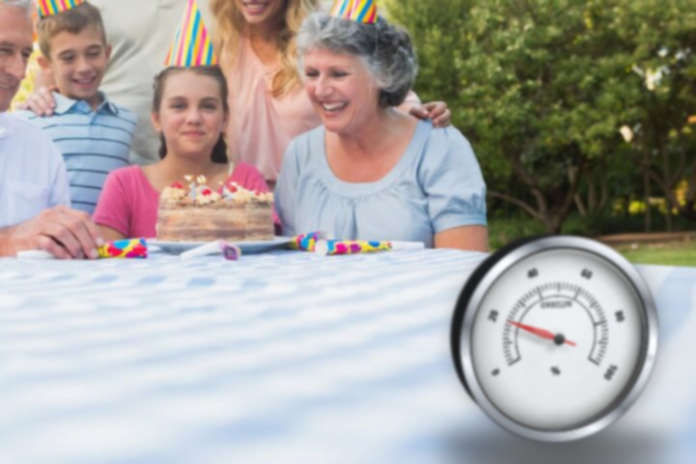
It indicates 20,%
